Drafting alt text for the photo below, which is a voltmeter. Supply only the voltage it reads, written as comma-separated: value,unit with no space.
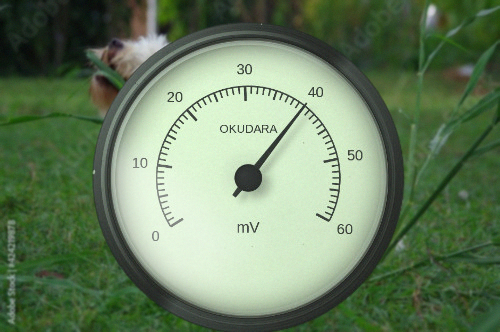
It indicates 40,mV
